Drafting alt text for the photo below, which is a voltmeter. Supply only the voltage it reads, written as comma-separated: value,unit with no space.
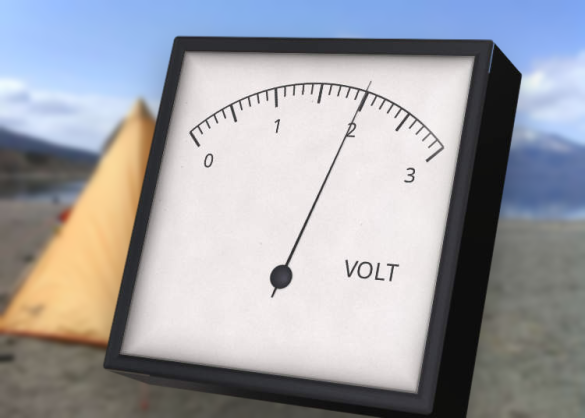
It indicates 2,V
